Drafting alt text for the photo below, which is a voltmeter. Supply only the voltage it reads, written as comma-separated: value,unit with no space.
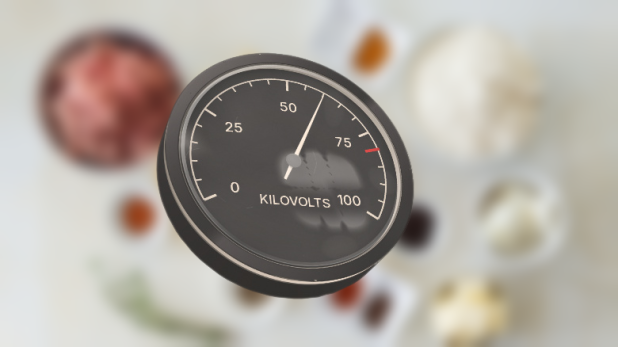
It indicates 60,kV
